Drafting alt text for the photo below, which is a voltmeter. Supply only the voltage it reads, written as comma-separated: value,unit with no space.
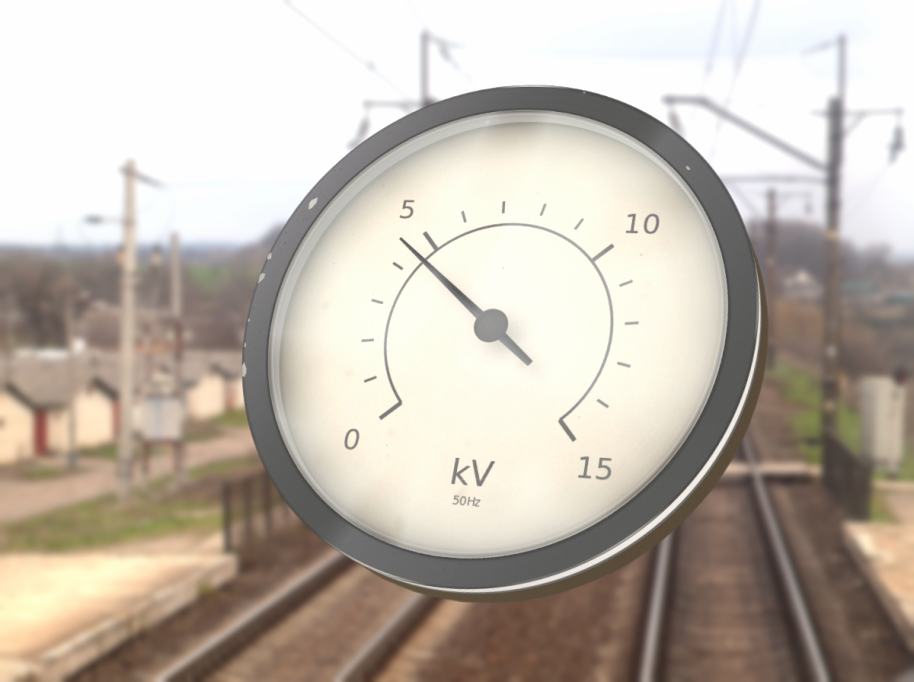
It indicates 4.5,kV
